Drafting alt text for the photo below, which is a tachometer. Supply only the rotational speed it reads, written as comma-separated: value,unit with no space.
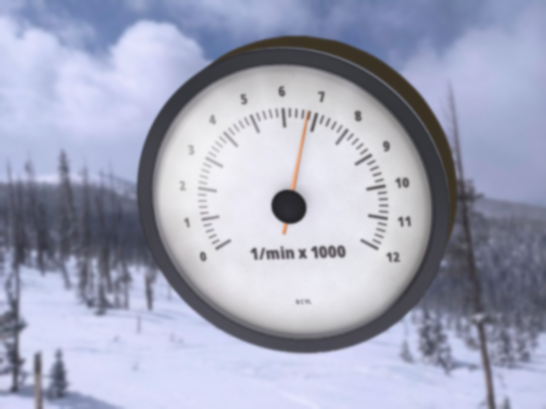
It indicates 6800,rpm
